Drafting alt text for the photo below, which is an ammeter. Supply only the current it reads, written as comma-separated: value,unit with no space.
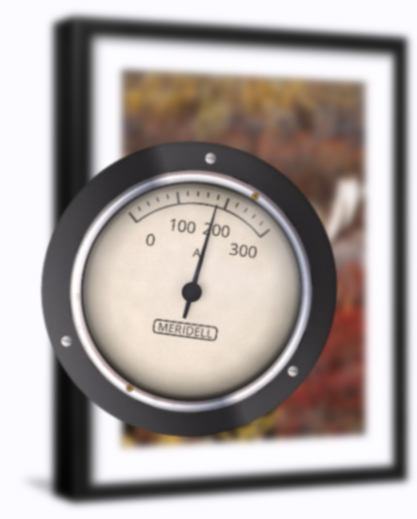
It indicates 180,A
